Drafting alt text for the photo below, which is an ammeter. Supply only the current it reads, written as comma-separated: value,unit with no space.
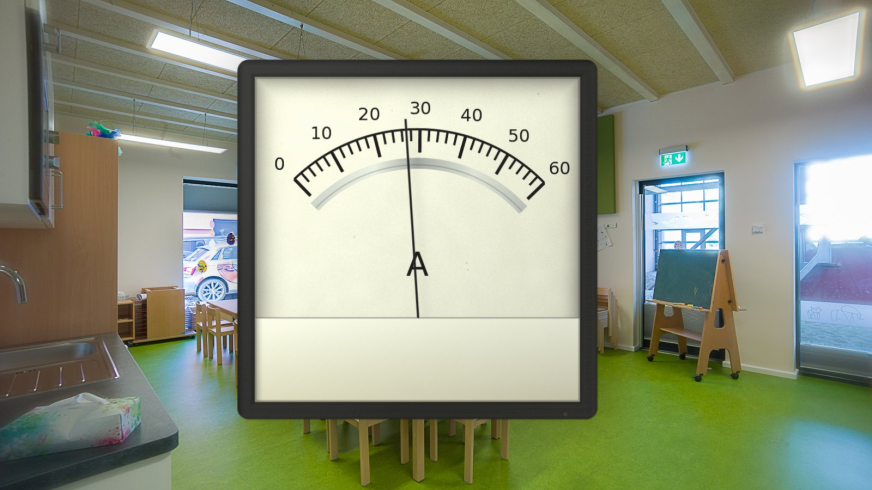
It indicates 27,A
